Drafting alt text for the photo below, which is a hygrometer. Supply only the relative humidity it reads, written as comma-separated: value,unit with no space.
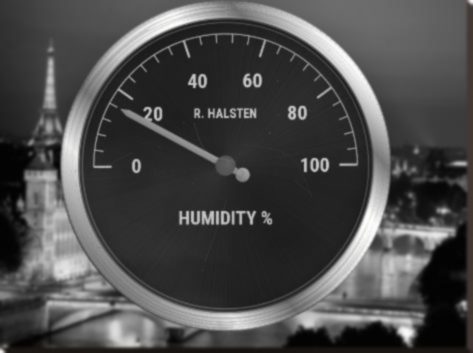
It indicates 16,%
